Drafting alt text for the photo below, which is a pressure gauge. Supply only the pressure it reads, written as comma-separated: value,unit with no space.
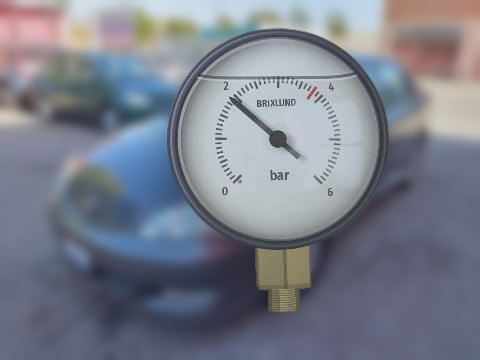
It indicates 1.9,bar
